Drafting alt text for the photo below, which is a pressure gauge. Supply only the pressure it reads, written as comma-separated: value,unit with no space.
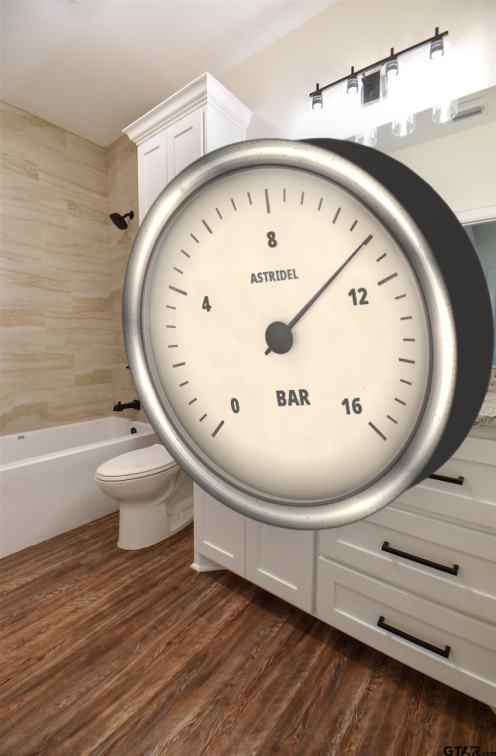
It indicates 11,bar
